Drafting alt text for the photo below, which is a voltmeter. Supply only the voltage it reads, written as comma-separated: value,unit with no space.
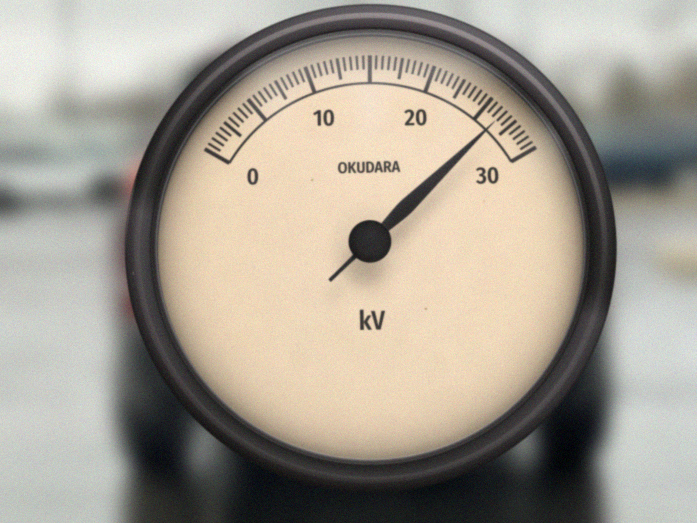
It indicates 26.5,kV
